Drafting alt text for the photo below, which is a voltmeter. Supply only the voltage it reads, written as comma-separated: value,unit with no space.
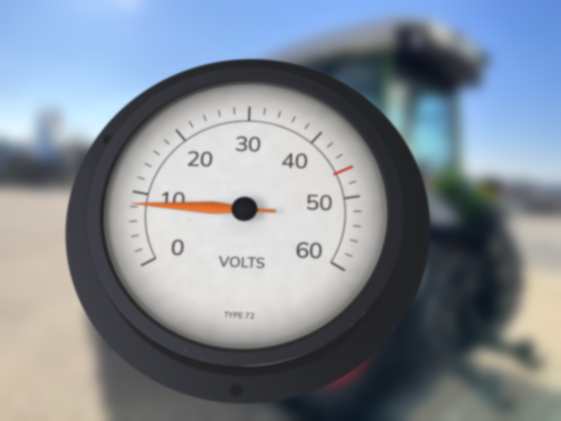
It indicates 8,V
